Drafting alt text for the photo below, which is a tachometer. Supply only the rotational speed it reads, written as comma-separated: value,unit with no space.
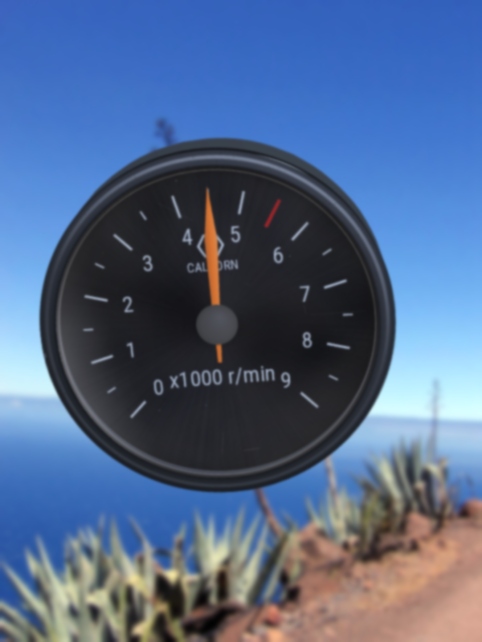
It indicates 4500,rpm
